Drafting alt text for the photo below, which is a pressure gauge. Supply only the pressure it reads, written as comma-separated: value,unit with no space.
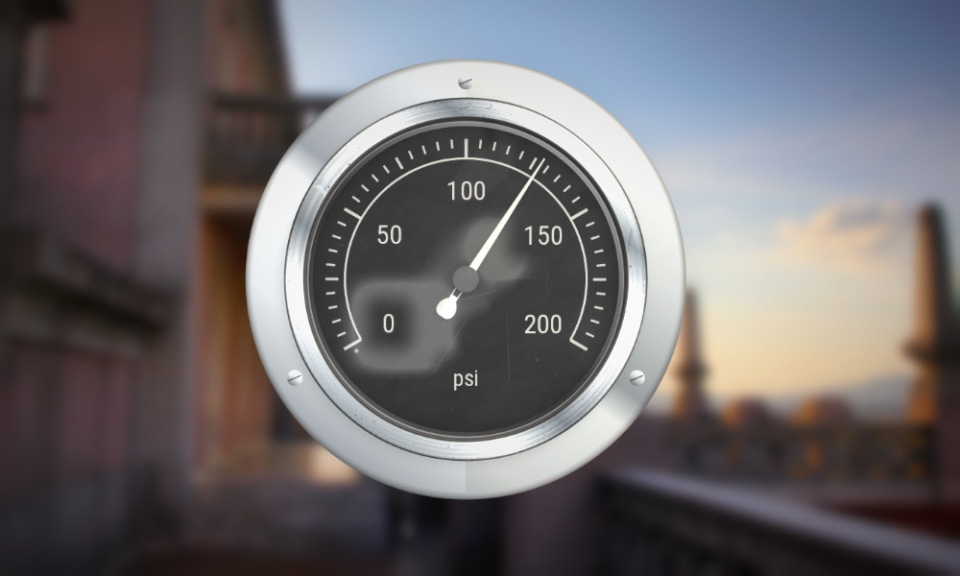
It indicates 127.5,psi
